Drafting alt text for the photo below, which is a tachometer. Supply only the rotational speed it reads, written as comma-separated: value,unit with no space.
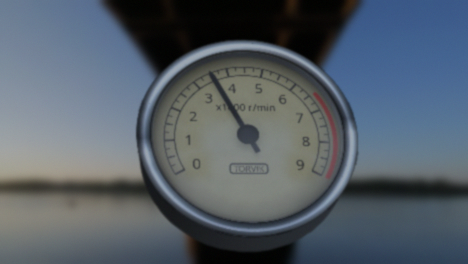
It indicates 3500,rpm
